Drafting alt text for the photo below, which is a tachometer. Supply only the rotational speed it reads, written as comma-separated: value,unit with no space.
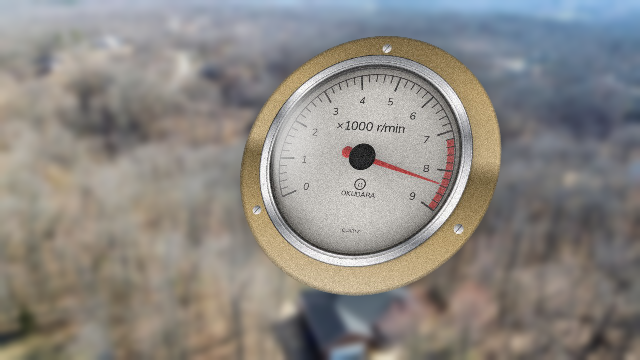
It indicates 8400,rpm
